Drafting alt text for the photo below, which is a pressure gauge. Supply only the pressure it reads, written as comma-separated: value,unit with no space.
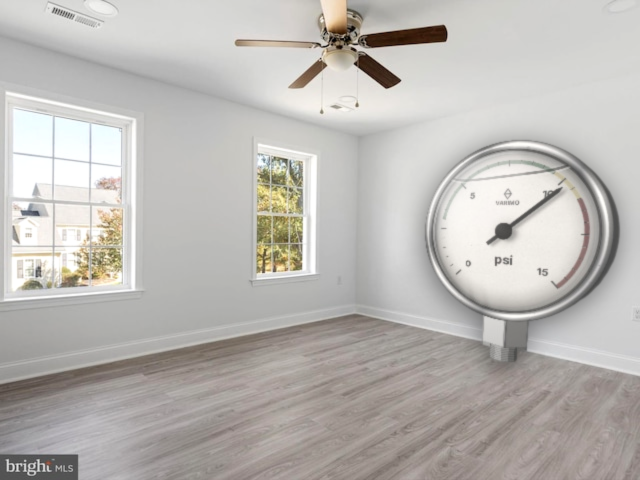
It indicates 10.25,psi
